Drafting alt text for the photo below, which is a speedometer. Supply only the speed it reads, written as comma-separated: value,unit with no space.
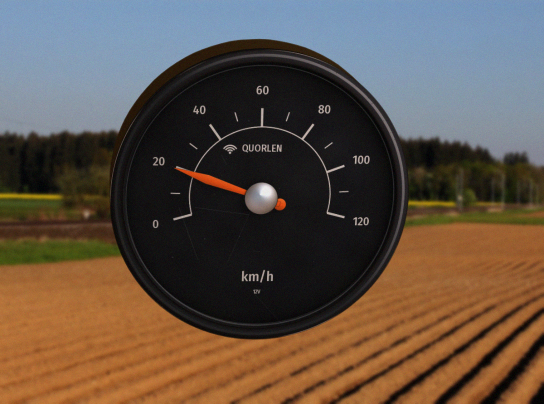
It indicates 20,km/h
